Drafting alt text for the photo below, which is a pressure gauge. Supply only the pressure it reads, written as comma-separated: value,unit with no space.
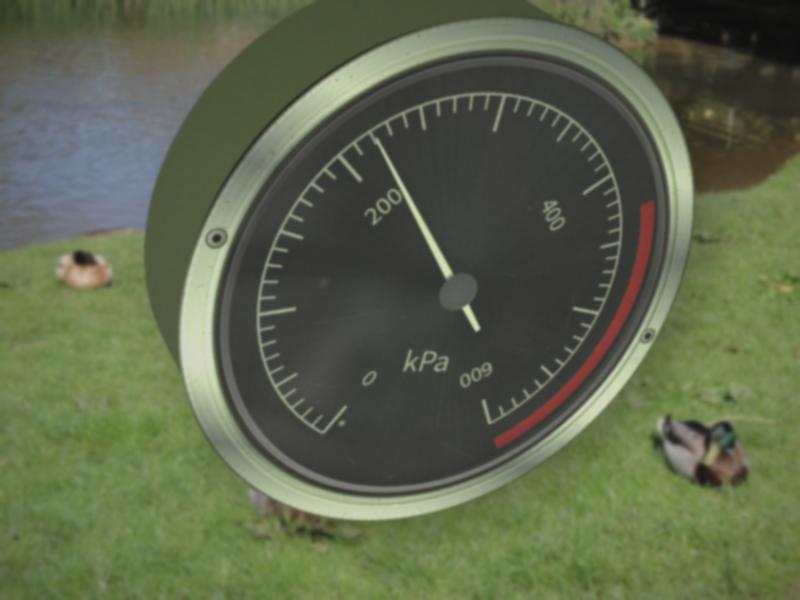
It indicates 220,kPa
